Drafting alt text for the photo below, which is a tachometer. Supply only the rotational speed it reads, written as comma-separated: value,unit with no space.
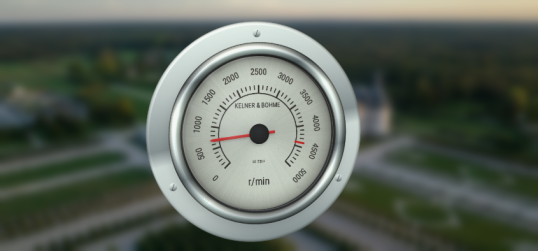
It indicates 700,rpm
